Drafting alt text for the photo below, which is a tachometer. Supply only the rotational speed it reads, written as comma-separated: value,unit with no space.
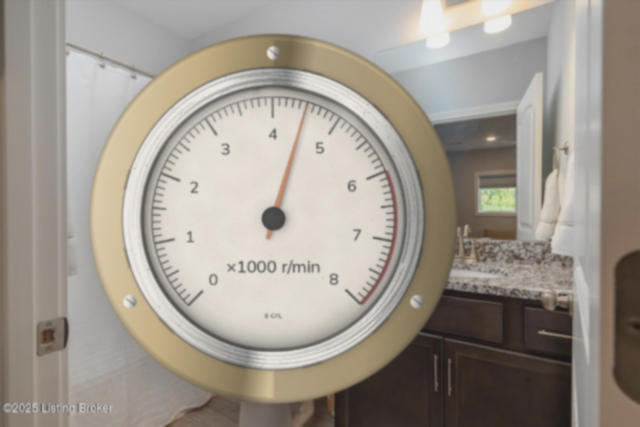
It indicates 4500,rpm
